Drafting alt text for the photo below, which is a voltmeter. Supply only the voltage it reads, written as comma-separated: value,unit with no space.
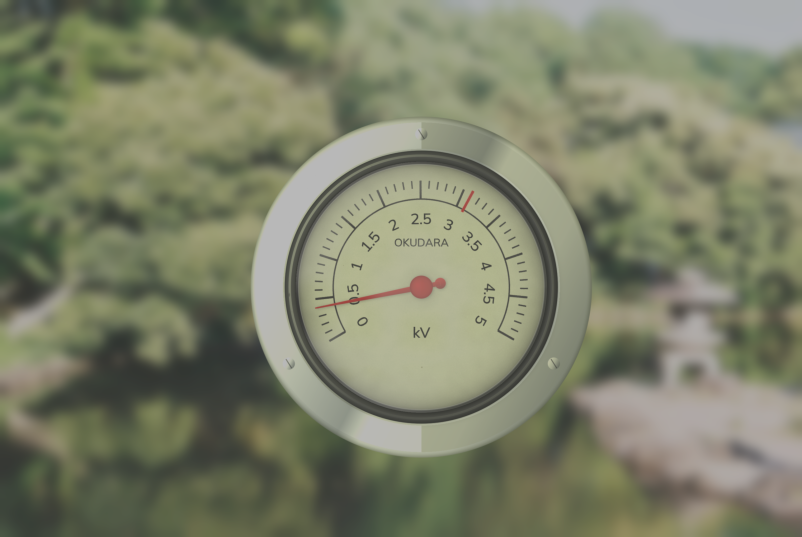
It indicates 0.4,kV
